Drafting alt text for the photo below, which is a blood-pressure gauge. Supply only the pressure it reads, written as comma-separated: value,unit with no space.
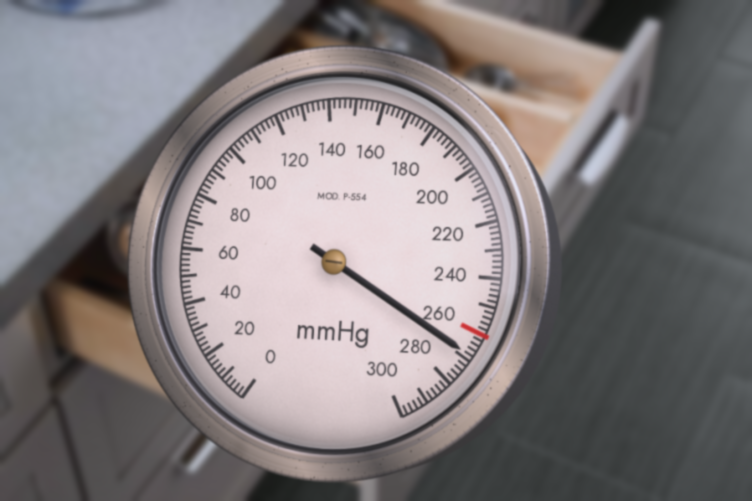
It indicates 268,mmHg
